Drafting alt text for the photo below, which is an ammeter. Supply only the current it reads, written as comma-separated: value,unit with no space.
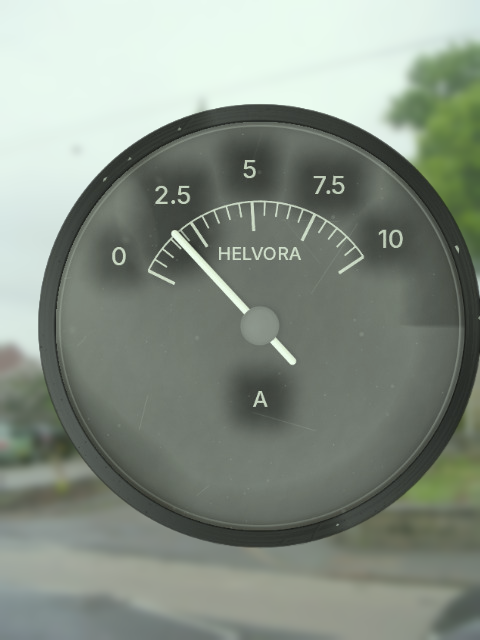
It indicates 1.75,A
